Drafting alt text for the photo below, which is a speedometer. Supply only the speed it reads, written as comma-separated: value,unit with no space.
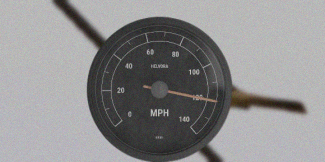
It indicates 120,mph
